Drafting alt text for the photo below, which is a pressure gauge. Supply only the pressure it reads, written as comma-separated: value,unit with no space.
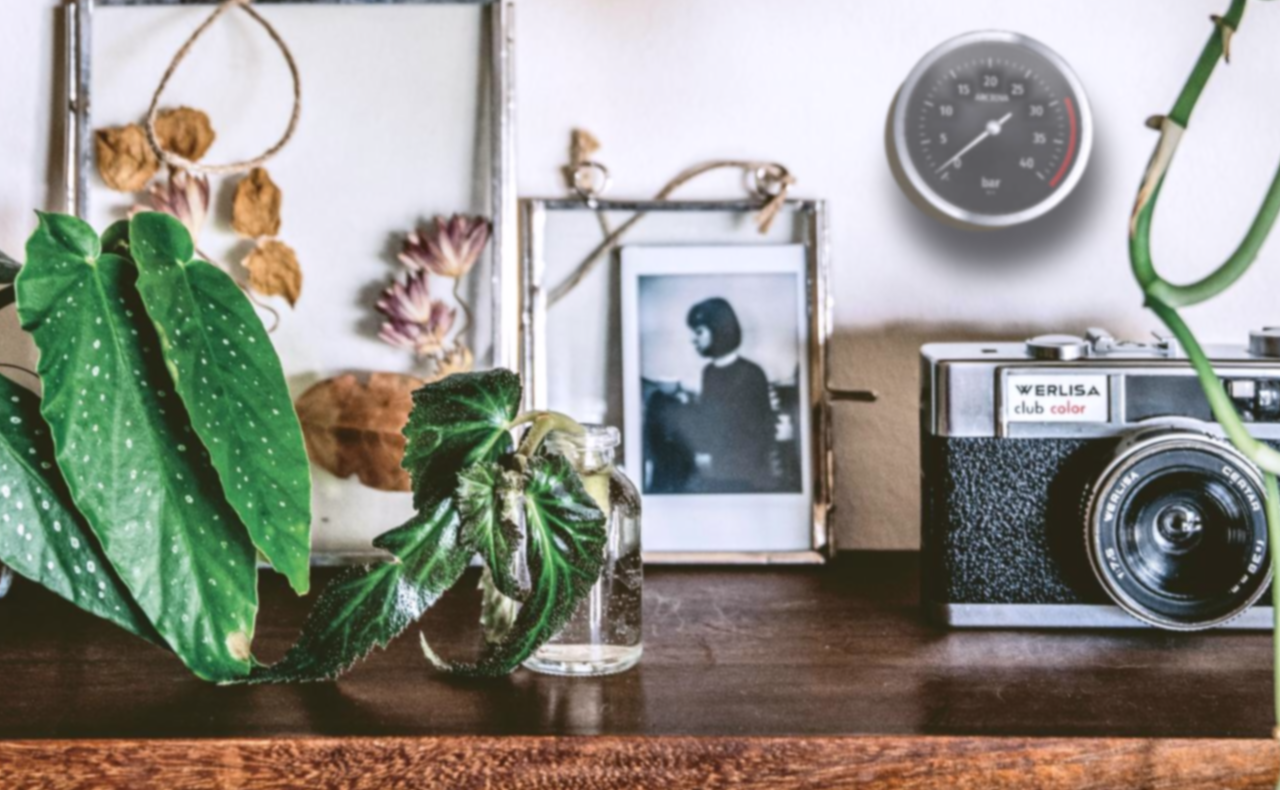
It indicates 1,bar
